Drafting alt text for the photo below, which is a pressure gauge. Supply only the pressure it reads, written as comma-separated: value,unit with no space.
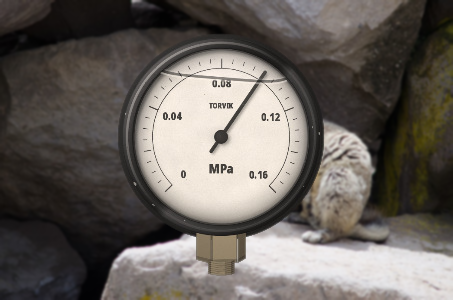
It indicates 0.1,MPa
